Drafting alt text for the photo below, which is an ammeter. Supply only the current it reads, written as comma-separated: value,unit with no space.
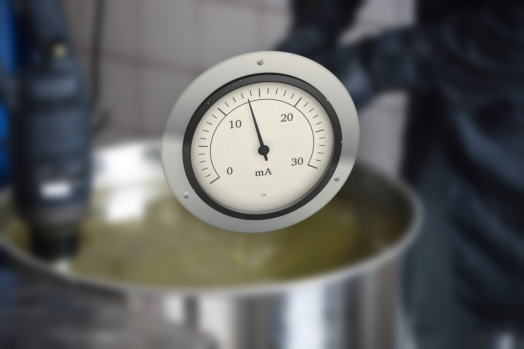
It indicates 13.5,mA
